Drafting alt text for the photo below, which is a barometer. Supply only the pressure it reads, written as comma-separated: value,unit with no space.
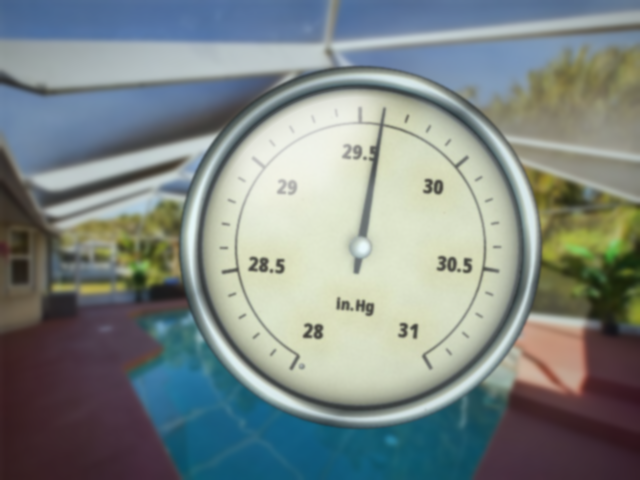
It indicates 29.6,inHg
